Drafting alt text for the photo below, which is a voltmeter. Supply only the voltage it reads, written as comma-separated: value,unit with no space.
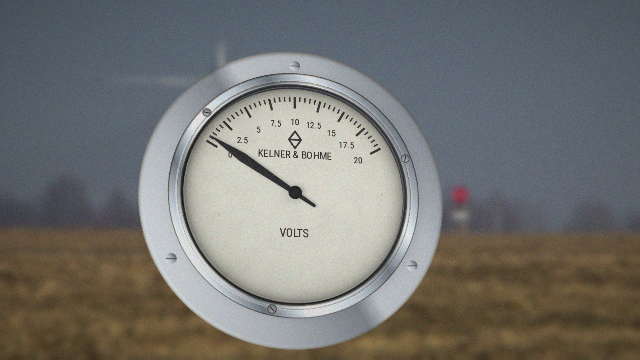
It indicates 0.5,V
